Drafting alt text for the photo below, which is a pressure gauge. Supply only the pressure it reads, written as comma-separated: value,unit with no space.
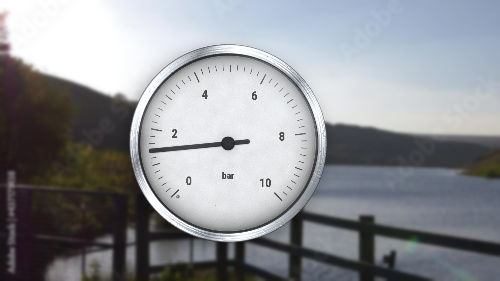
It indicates 1.4,bar
